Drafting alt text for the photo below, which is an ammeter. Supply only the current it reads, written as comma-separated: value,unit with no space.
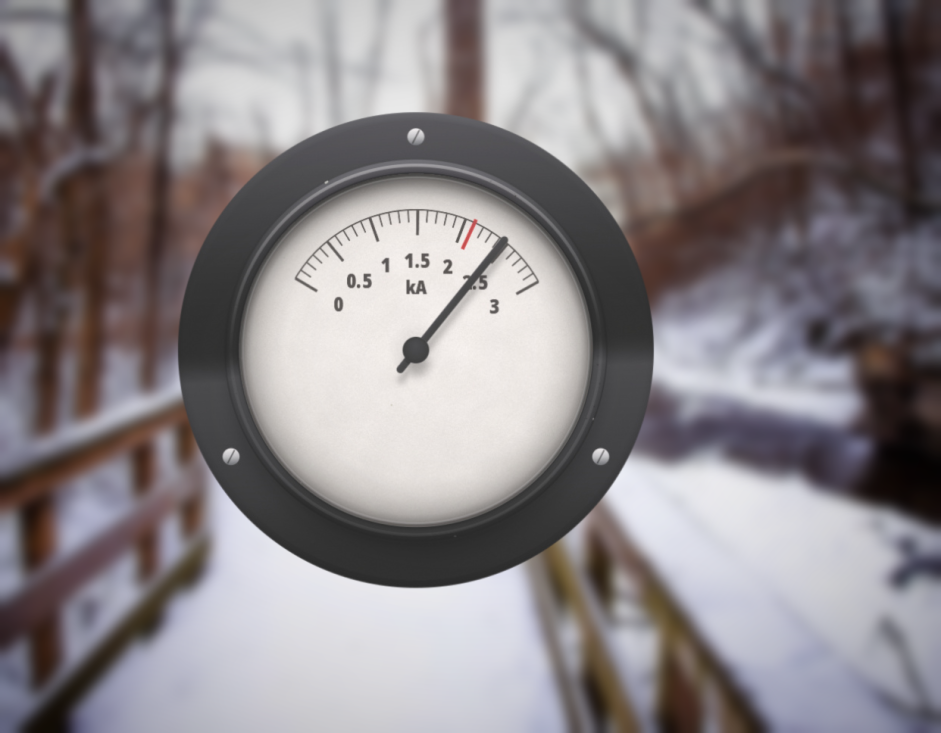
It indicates 2.45,kA
